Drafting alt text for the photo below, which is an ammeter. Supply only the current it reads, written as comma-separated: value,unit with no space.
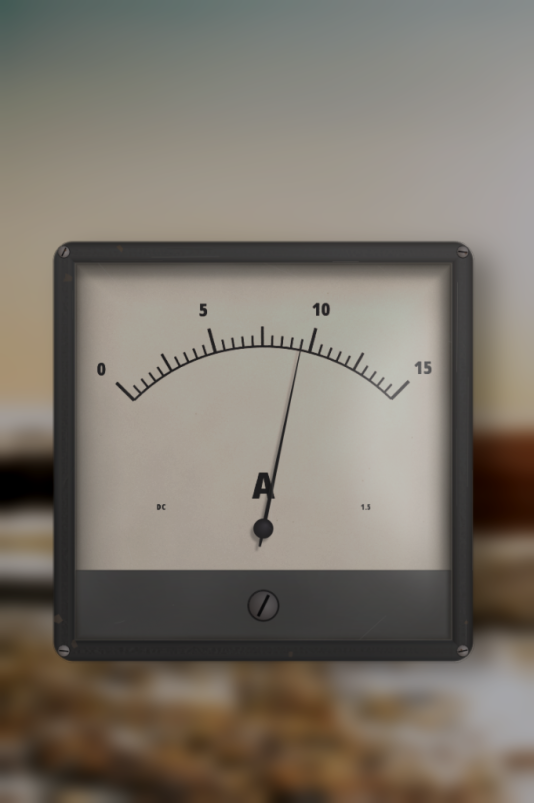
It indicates 9.5,A
